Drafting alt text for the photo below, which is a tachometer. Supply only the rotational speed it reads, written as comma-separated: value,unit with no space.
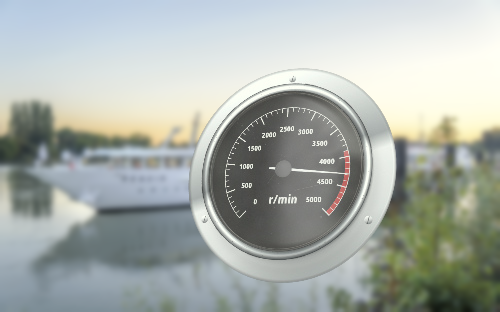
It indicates 4300,rpm
